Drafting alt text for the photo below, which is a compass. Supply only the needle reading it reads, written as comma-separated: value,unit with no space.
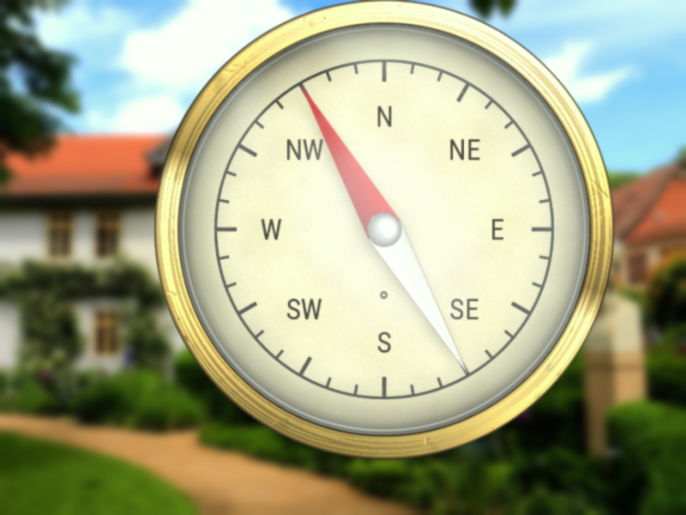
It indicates 330,°
